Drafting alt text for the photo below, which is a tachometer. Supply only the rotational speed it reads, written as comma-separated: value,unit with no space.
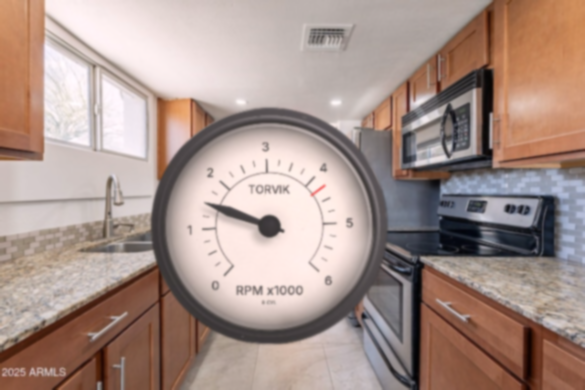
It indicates 1500,rpm
